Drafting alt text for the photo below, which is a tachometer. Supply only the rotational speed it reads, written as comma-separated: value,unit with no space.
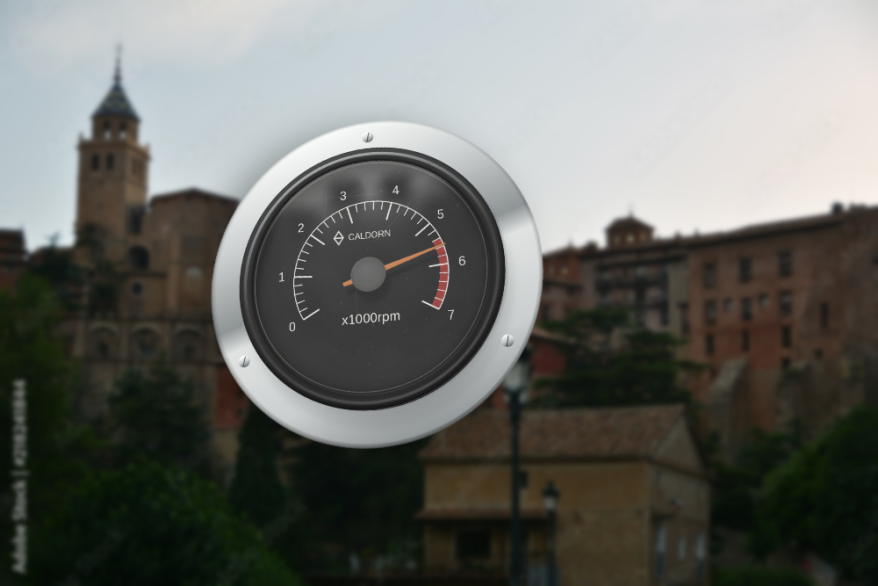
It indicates 5600,rpm
